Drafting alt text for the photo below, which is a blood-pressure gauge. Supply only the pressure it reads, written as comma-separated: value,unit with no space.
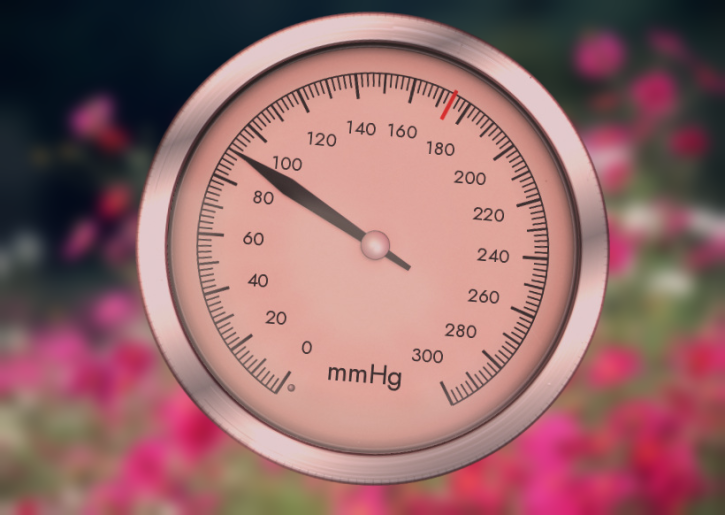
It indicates 90,mmHg
